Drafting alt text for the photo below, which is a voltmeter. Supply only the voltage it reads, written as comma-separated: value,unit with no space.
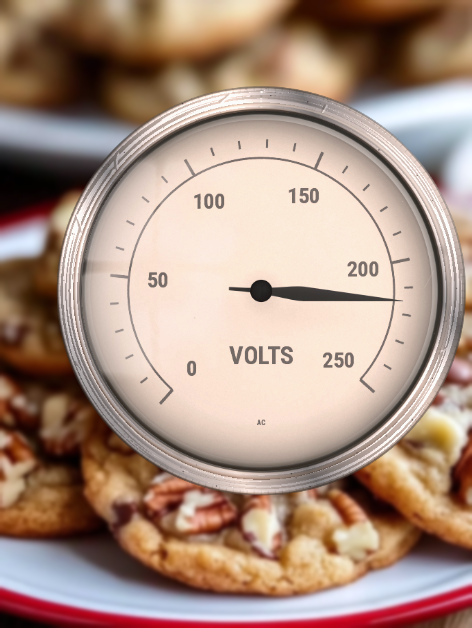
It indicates 215,V
